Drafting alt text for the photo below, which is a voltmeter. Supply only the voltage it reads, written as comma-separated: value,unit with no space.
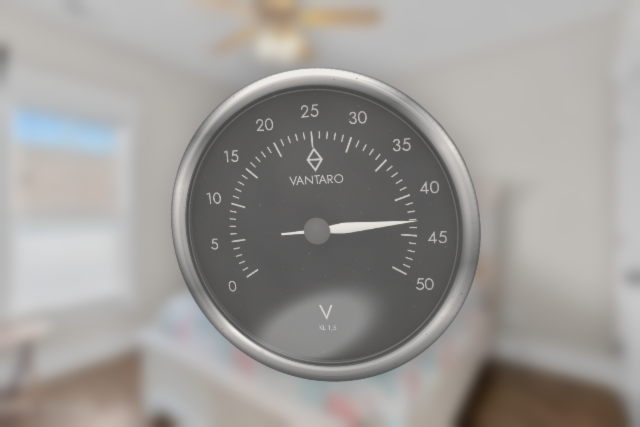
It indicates 43,V
